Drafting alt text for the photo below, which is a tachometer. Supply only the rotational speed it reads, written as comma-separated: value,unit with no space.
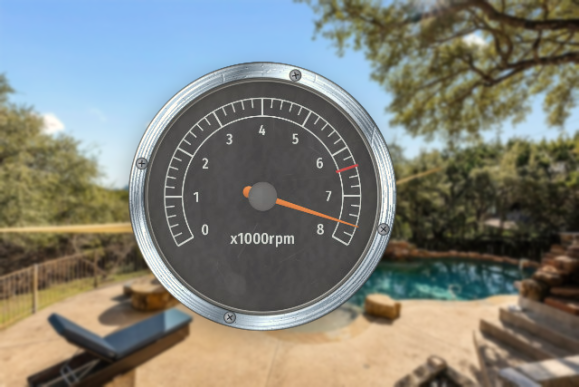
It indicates 7600,rpm
